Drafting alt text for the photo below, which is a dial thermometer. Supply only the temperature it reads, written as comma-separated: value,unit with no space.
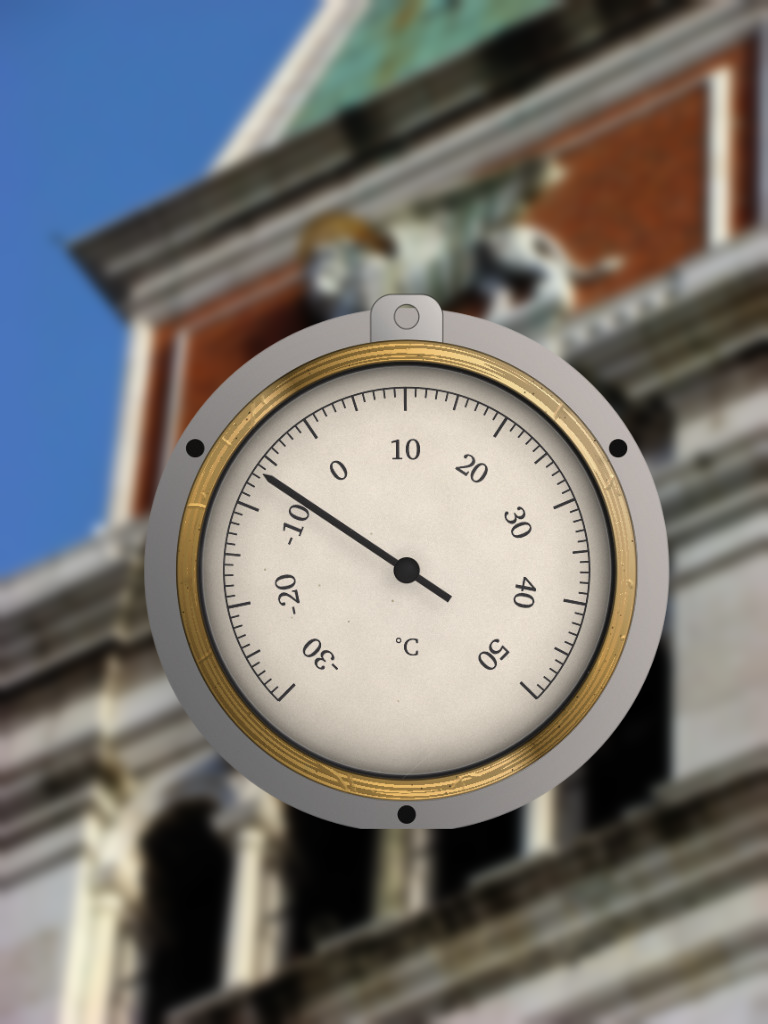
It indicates -6.5,°C
